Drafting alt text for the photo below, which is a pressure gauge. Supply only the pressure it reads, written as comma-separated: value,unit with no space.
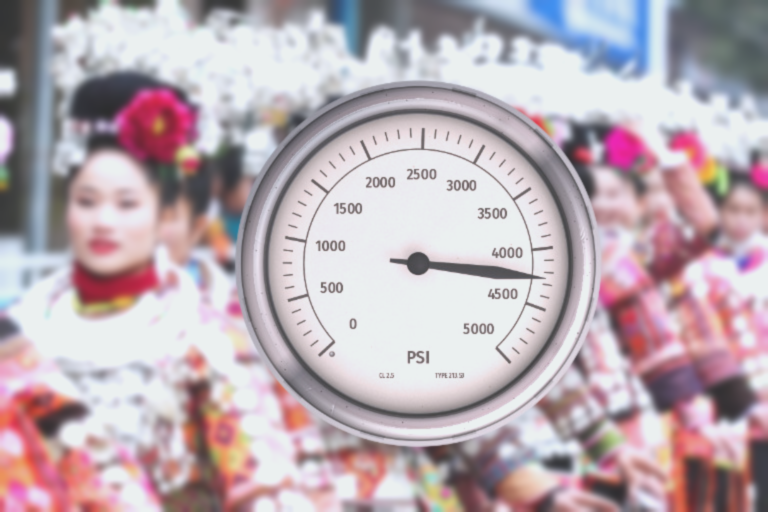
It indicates 4250,psi
